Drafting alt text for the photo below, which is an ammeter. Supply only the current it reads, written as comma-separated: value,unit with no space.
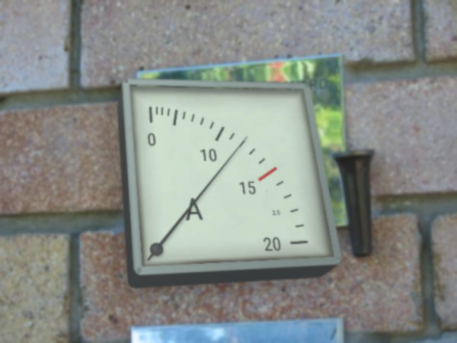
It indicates 12,A
